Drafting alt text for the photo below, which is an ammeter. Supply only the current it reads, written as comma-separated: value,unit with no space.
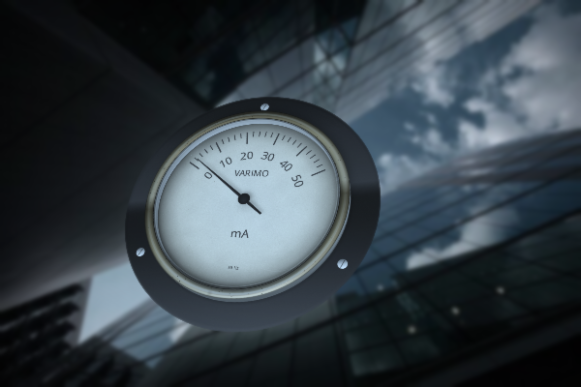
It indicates 2,mA
